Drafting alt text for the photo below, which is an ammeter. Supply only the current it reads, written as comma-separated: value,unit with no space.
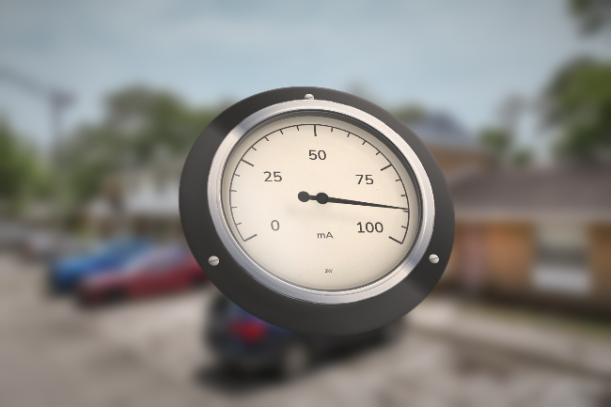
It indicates 90,mA
